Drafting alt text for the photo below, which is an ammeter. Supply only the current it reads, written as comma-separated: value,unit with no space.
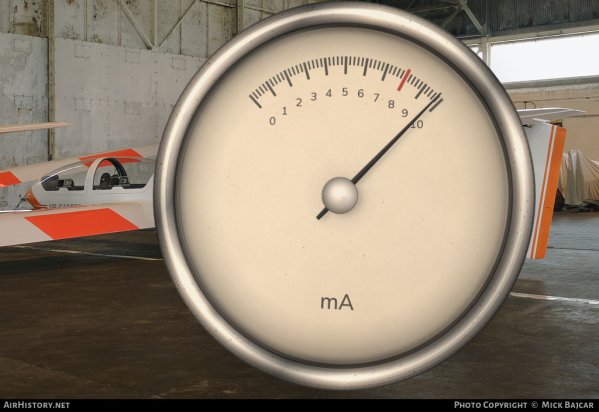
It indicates 9.8,mA
